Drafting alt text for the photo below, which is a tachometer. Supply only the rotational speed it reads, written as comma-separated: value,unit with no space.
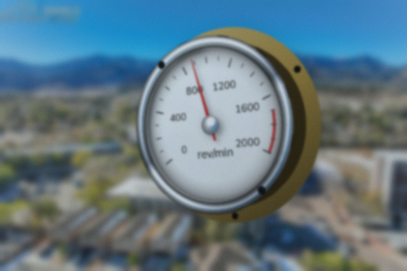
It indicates 900,rpm
